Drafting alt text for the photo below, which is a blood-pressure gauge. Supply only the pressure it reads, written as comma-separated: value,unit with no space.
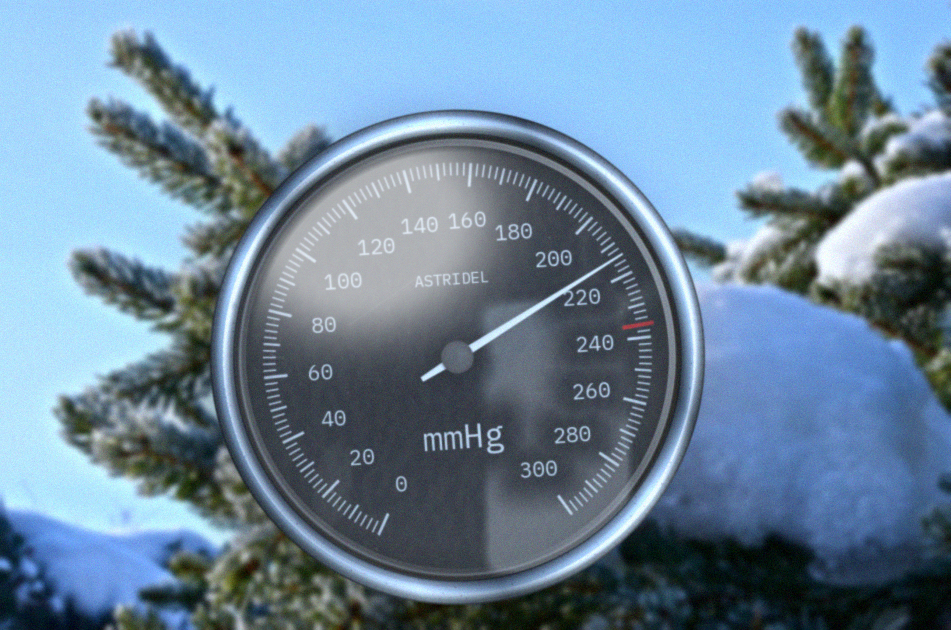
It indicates 214,mmHg
